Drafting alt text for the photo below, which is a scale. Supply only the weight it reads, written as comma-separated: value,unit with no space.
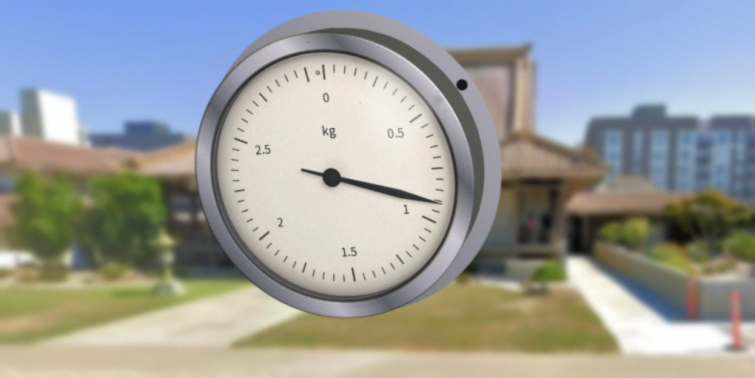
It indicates 0.9,kg
